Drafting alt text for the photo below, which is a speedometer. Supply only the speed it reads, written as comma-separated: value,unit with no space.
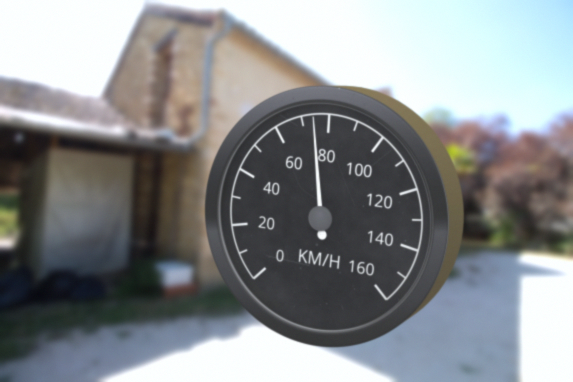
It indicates 75,km/h
